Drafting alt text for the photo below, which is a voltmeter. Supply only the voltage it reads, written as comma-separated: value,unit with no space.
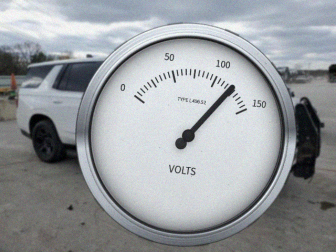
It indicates 120,V
